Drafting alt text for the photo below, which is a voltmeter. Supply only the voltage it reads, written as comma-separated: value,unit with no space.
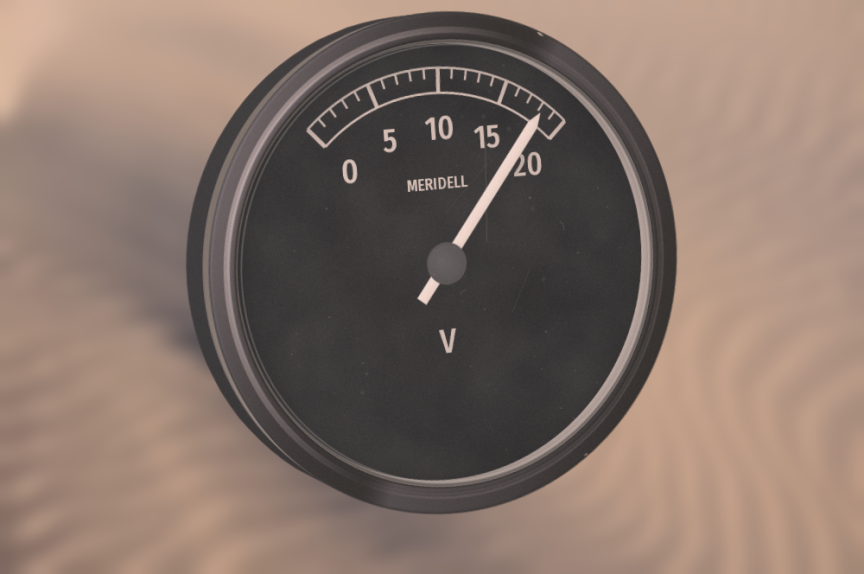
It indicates 18,V
